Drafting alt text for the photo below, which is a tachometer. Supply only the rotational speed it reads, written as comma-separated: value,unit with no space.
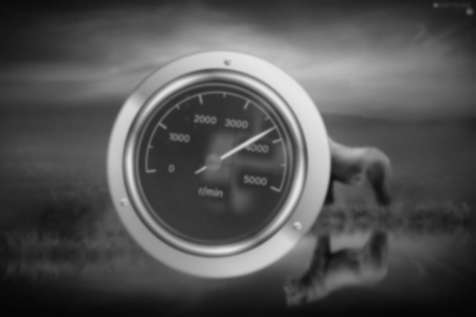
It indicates 3750,rpm
